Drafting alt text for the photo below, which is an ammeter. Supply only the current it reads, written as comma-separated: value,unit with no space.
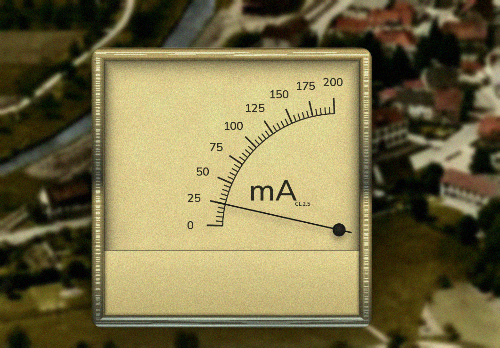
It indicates 25,mA
